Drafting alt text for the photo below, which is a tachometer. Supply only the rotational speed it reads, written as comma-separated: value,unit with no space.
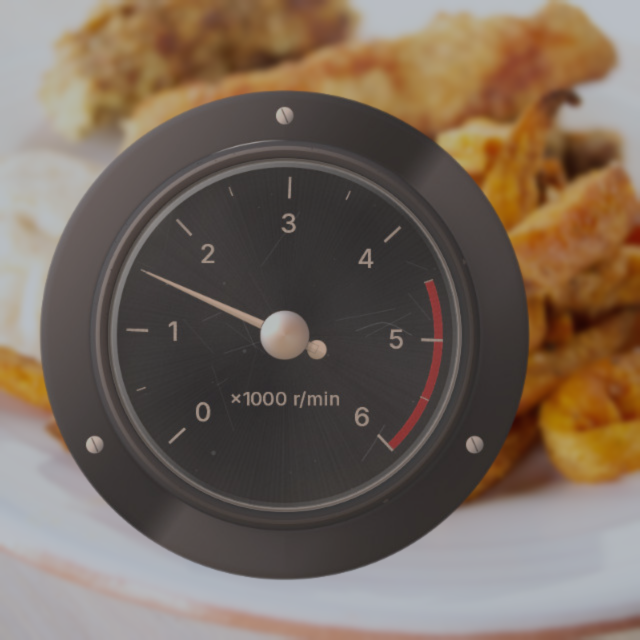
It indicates 1500,rpm
